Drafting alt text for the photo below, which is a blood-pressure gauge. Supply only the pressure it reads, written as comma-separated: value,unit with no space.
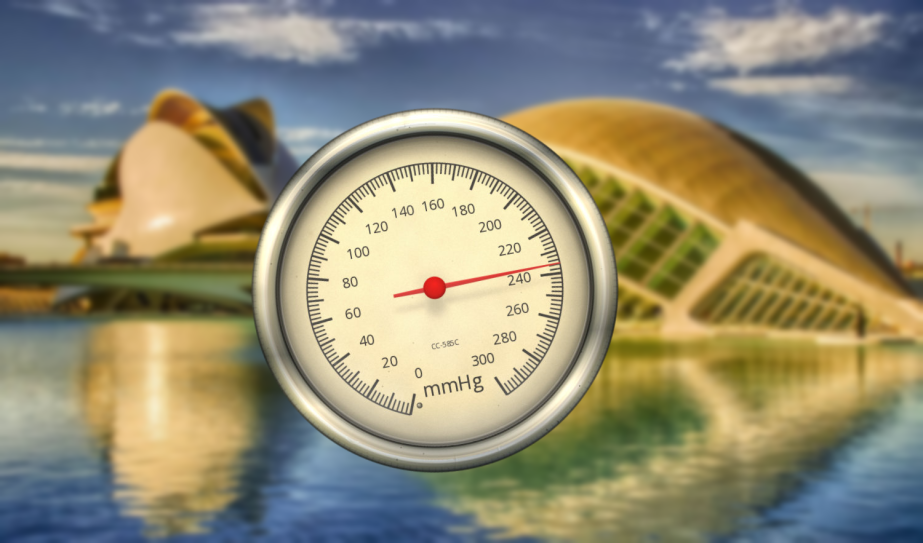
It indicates 236,mmHg
